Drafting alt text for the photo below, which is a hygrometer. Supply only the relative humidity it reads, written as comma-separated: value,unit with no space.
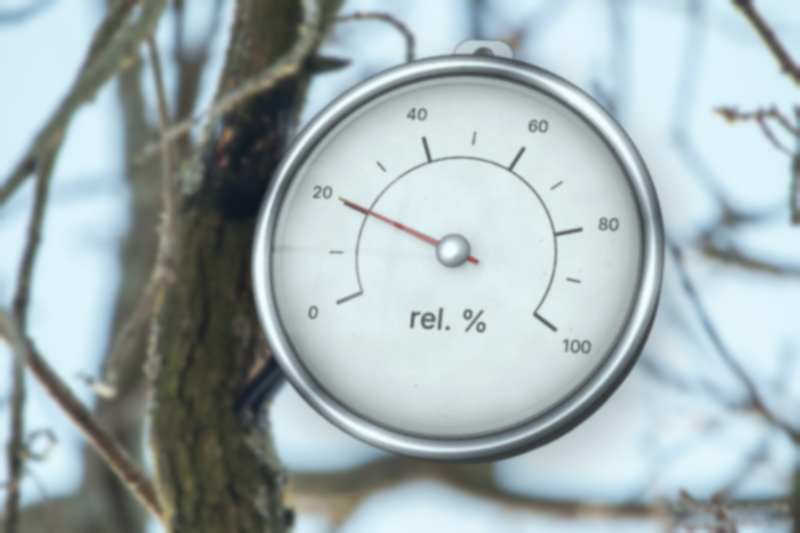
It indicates 20,%
